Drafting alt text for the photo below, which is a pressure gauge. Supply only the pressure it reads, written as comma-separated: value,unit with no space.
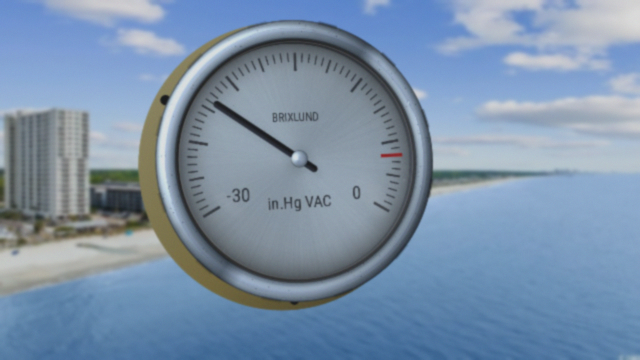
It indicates -22,inHg
